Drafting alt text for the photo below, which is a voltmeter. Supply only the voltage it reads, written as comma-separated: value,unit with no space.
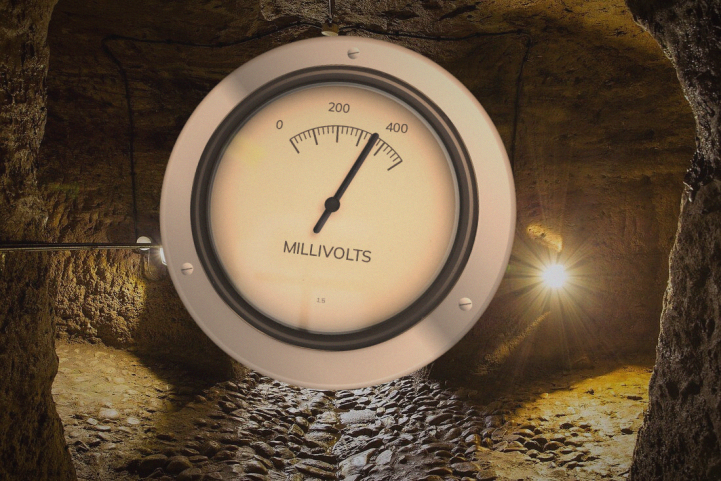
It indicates 360,mV
